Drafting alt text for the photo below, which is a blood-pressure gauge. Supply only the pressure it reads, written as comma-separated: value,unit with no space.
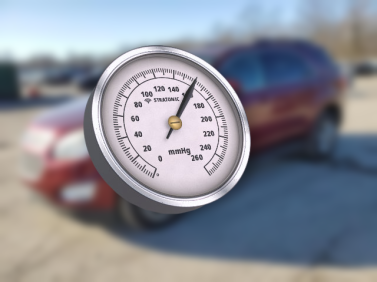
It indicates 160,mmHg
